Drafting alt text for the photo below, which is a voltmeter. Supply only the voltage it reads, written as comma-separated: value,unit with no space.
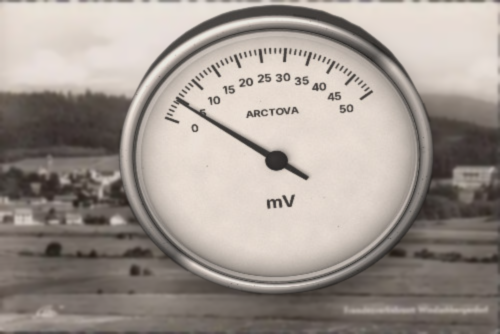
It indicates 5,mV
